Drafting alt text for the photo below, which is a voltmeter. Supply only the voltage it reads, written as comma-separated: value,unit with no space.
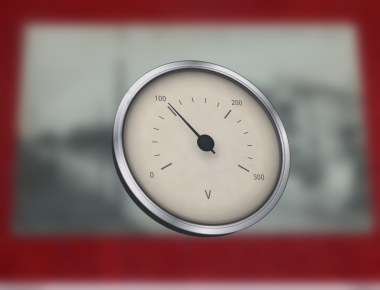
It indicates 100,V
